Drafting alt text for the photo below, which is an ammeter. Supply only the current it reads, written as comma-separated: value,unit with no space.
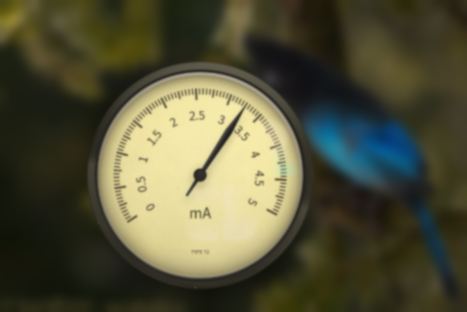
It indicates 3.25,mA
